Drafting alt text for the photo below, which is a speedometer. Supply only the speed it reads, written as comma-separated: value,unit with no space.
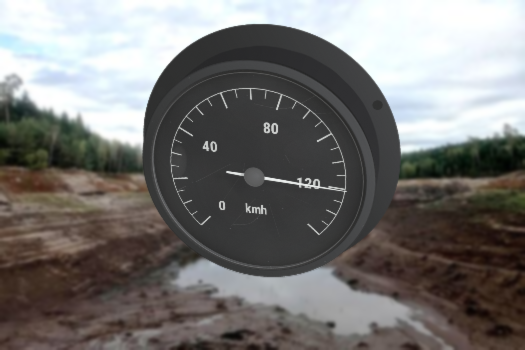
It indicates 120,km/h
